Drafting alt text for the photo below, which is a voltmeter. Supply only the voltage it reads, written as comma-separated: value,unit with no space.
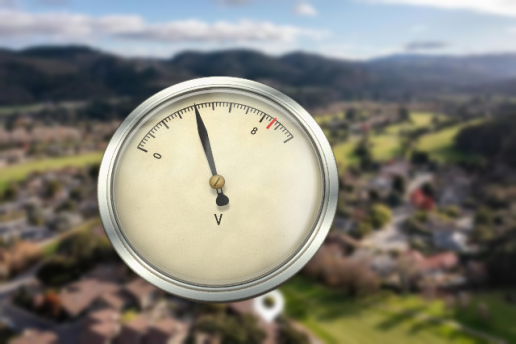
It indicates 4,V
